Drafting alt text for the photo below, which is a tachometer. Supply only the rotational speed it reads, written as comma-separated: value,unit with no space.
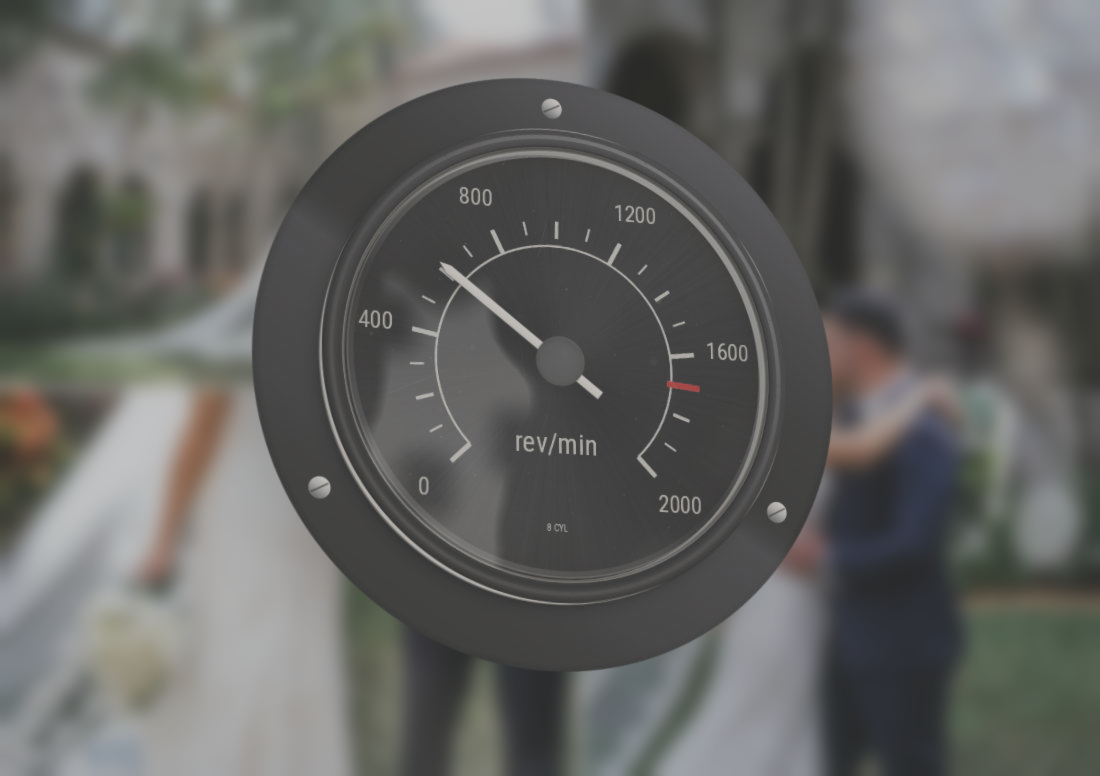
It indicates 600,rpm
